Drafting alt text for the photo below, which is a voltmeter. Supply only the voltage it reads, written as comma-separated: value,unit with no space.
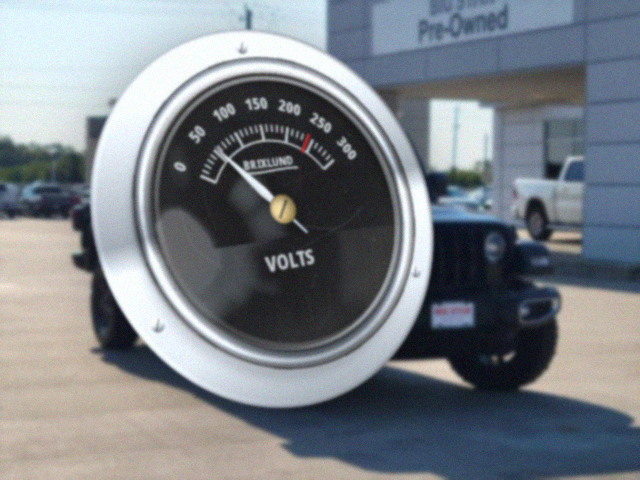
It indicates 50,V
